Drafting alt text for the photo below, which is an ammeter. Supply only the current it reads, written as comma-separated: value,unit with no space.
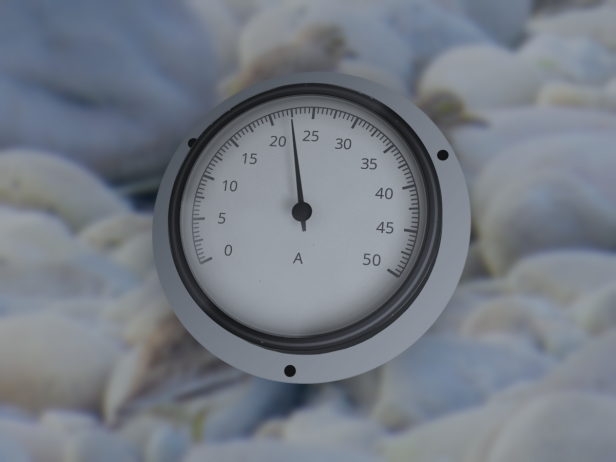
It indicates 22.5,A
